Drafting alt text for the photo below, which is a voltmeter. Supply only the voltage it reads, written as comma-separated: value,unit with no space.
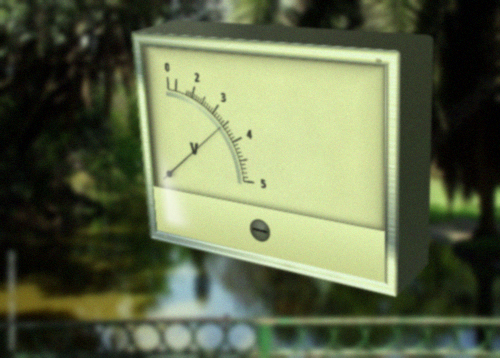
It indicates 3.5,V
